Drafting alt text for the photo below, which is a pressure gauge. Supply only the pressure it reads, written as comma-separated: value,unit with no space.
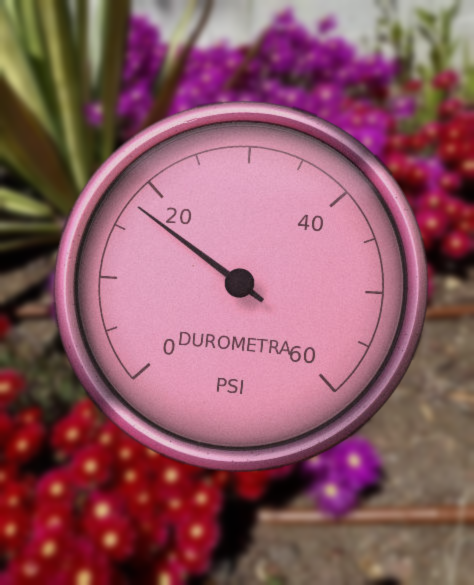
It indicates 17.5,psi
